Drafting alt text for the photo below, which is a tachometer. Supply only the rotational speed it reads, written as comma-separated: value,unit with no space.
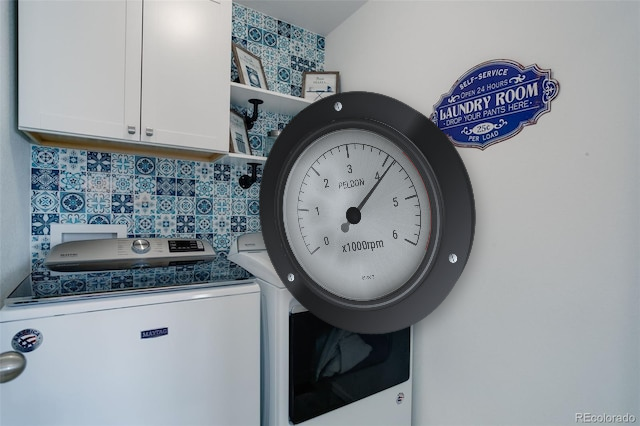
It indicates 4200,rpm
